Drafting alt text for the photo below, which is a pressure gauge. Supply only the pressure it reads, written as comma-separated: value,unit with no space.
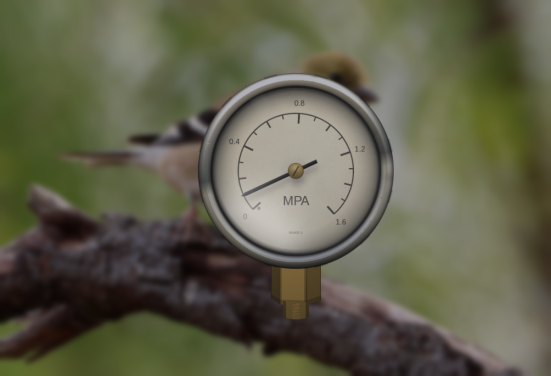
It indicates 0.1,MPa
